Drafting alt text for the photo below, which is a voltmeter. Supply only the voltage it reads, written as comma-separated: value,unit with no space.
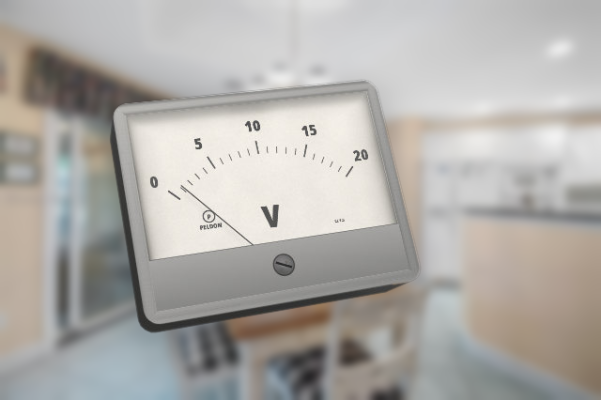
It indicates 1,V
